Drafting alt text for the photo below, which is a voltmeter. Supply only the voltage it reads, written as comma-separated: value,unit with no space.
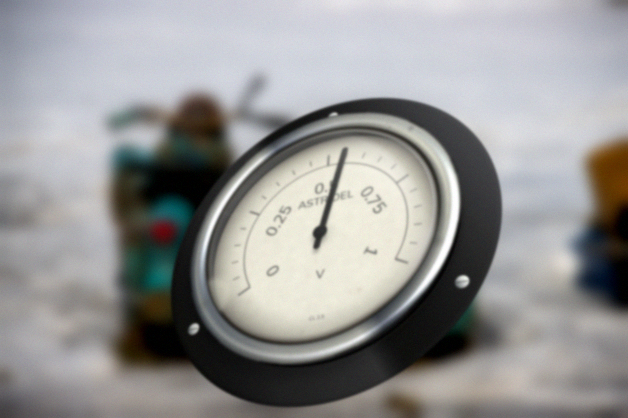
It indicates 0.55,V
